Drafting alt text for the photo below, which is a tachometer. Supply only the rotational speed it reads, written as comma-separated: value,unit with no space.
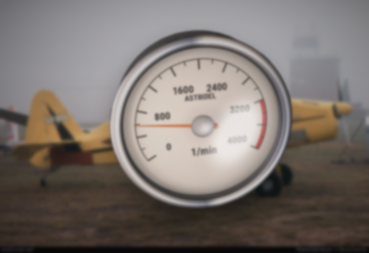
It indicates 600,rpm
